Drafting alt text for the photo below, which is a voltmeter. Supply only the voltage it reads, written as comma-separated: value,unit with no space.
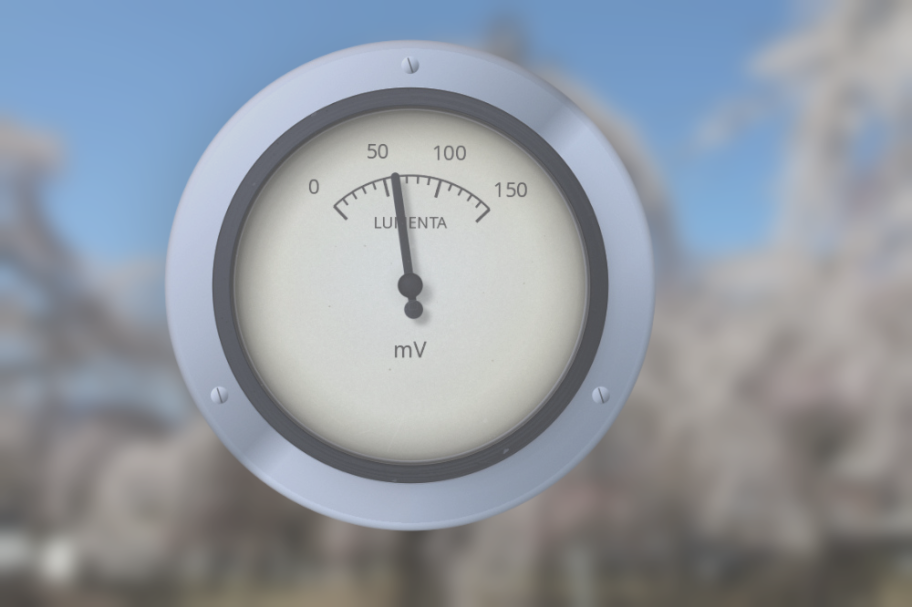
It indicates 60,mV
